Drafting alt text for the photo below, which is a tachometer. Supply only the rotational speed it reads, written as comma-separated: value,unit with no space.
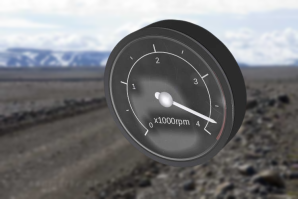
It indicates 3750,rpm
